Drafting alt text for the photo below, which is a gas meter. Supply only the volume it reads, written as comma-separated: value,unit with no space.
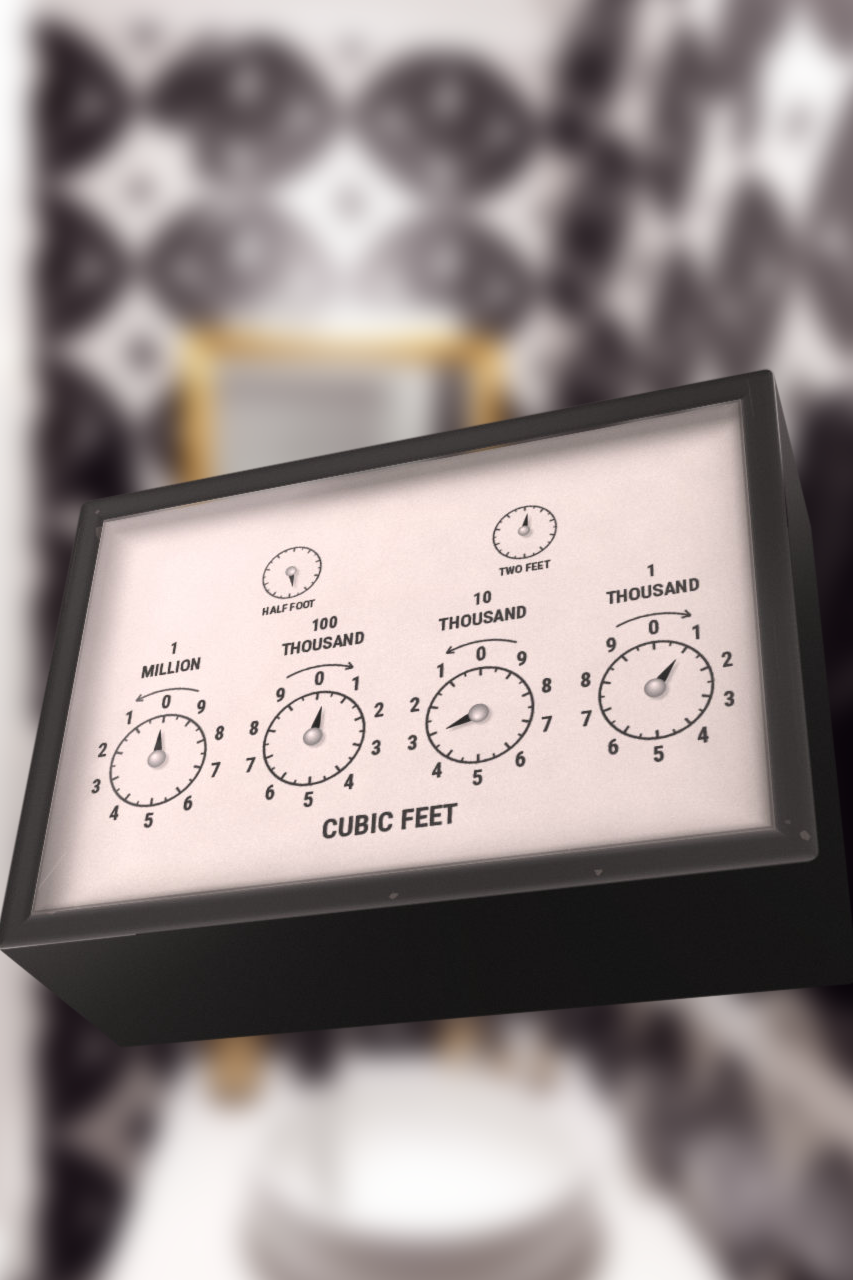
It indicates 3100,ft³
